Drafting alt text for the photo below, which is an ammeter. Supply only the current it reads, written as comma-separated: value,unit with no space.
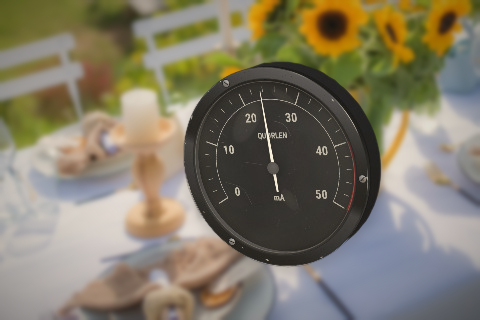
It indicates 24,mA
